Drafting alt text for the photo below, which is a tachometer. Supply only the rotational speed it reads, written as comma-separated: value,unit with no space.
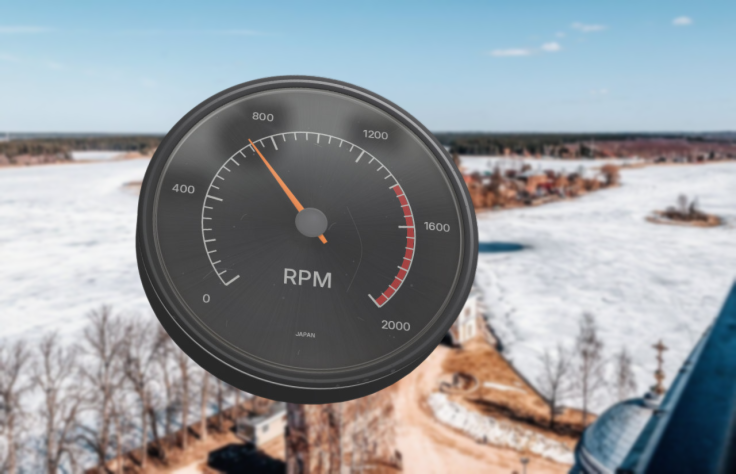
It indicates 700,rpm
